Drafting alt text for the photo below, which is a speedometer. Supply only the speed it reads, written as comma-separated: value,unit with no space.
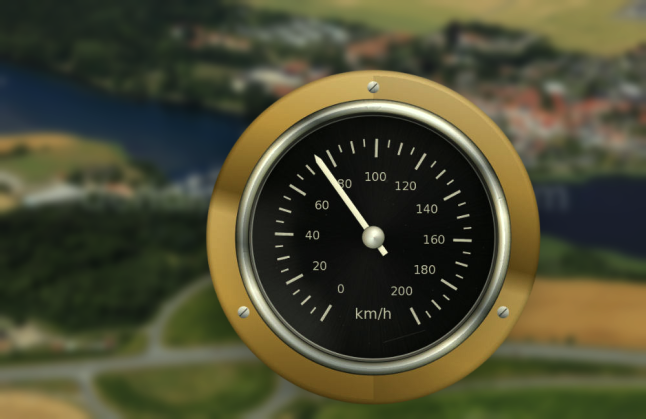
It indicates 75,km/h
